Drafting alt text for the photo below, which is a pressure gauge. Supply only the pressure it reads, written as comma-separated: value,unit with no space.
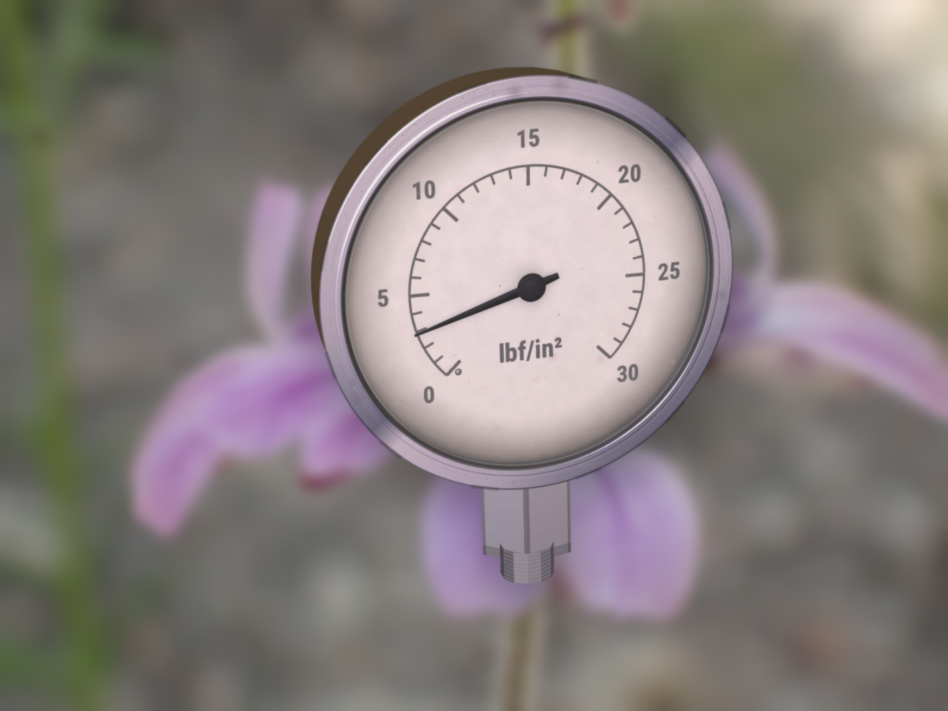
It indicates 3,psi
